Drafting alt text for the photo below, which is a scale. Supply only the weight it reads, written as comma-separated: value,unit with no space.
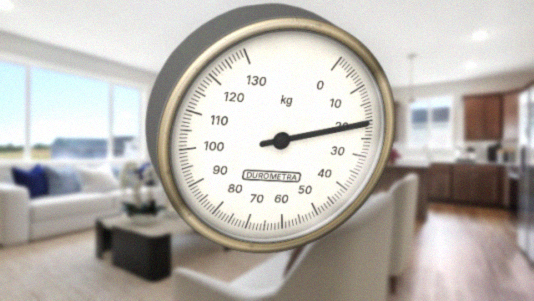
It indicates 20,kg
